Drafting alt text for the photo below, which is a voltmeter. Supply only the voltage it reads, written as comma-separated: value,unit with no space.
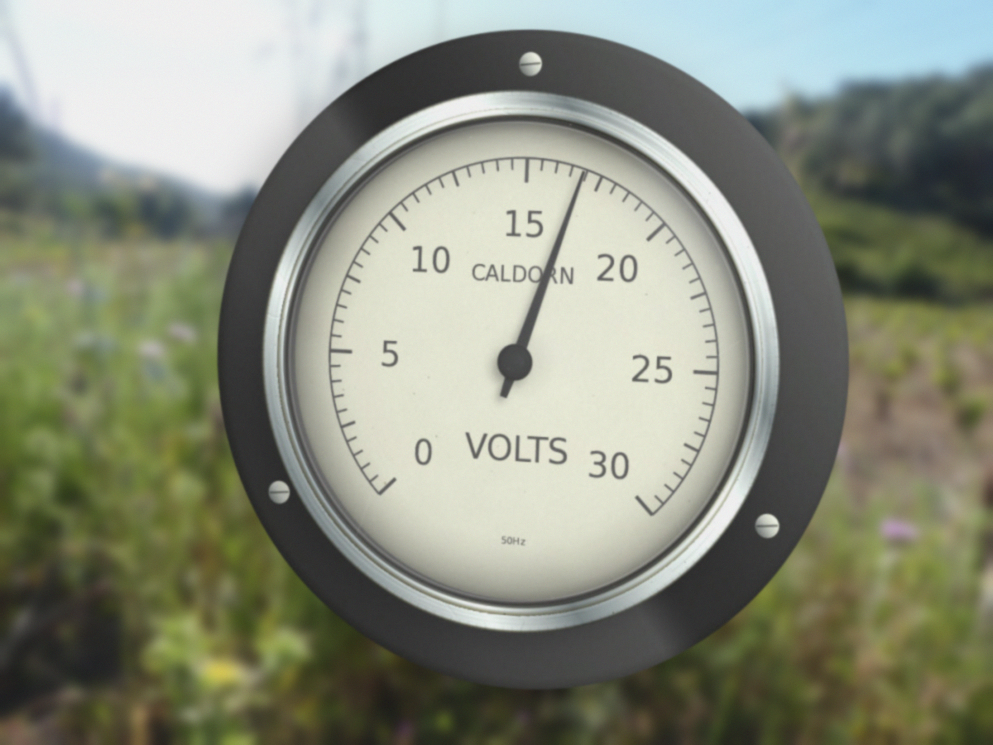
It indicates 17,V
